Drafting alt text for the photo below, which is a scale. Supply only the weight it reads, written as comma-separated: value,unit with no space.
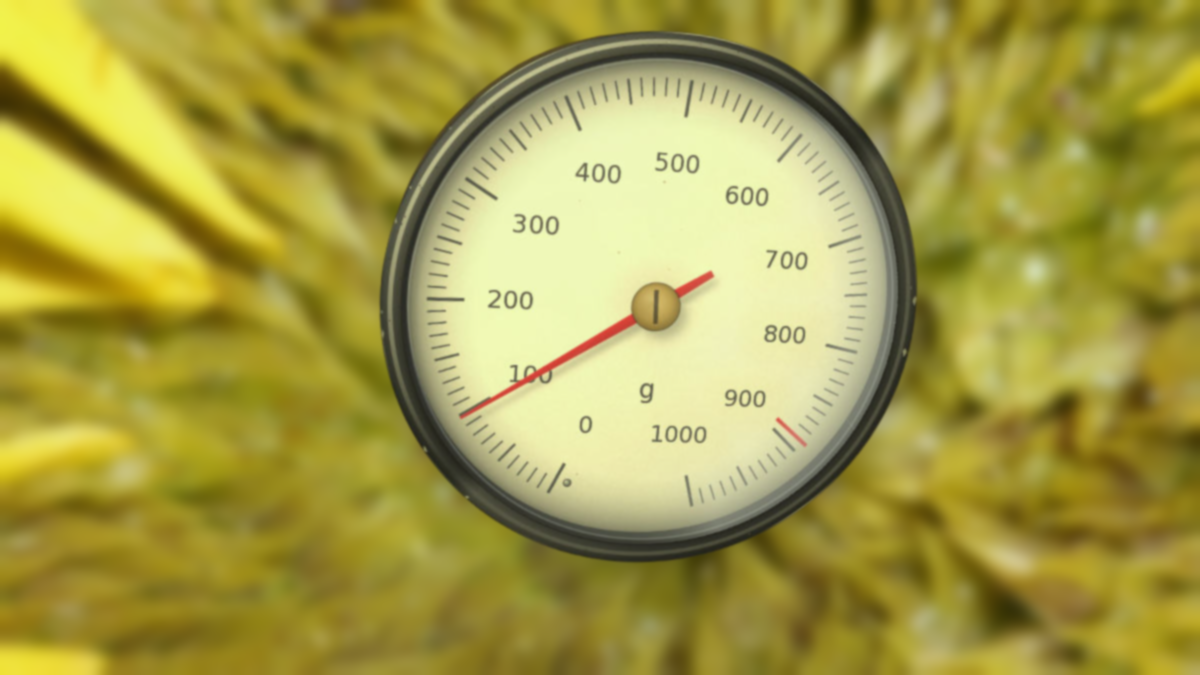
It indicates 100,g
